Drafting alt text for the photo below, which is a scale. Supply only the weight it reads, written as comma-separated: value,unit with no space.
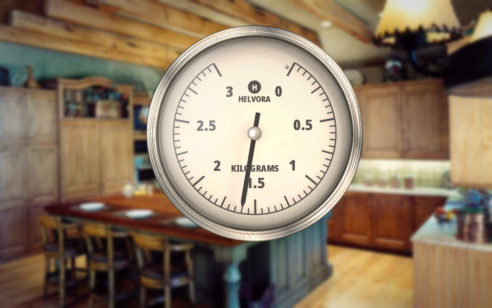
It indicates 1.6,kg
